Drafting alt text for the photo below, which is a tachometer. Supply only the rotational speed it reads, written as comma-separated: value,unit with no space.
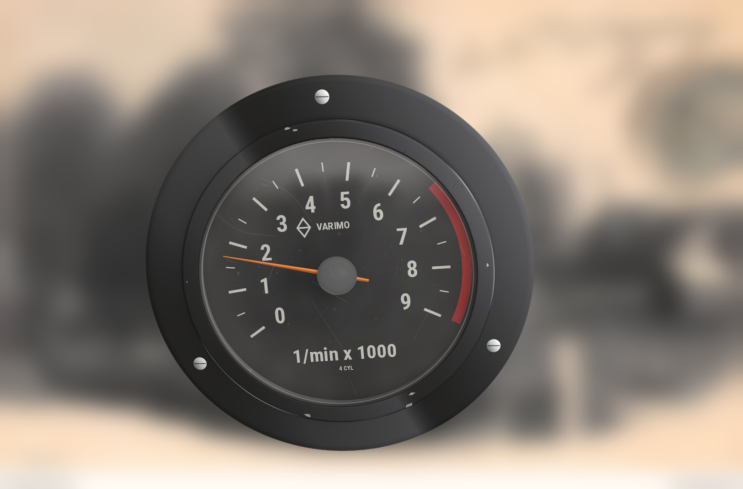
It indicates 1750,rpm
